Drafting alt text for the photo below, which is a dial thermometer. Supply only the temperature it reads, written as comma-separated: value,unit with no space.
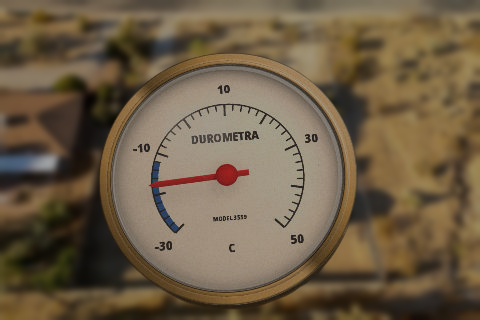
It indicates -18,°C
